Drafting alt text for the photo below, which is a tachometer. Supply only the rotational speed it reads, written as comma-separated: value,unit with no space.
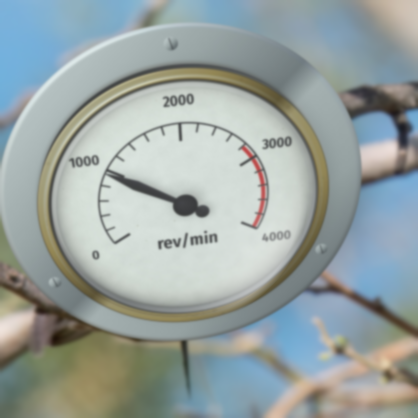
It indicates 1000,rpm
